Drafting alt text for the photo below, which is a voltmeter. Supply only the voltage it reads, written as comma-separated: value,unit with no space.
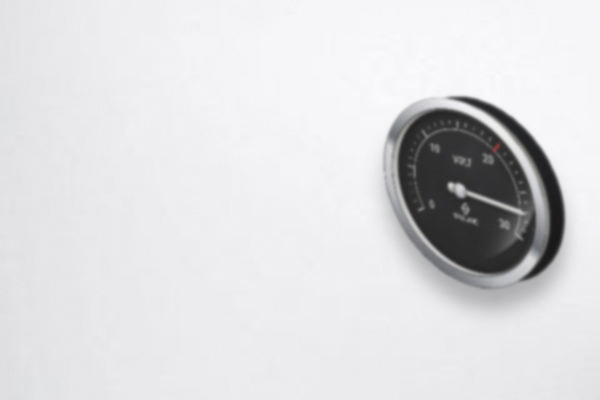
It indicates 27,V
